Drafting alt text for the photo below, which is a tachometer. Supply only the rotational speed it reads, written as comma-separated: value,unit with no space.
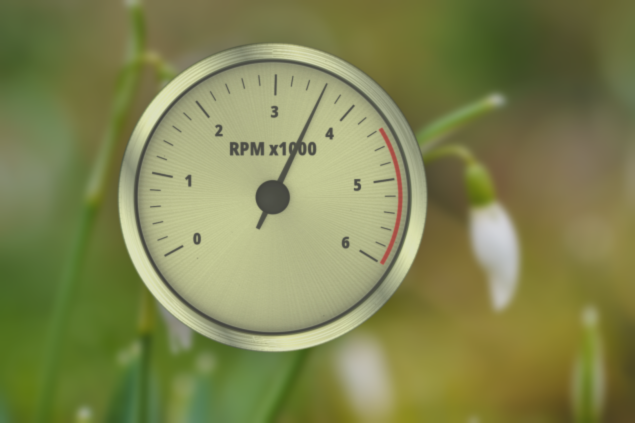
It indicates 3600,rpm
